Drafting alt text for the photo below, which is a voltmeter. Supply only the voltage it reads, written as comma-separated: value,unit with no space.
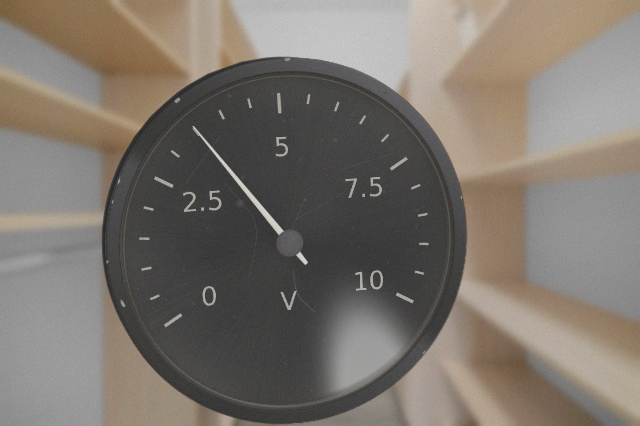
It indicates 3.5,V
